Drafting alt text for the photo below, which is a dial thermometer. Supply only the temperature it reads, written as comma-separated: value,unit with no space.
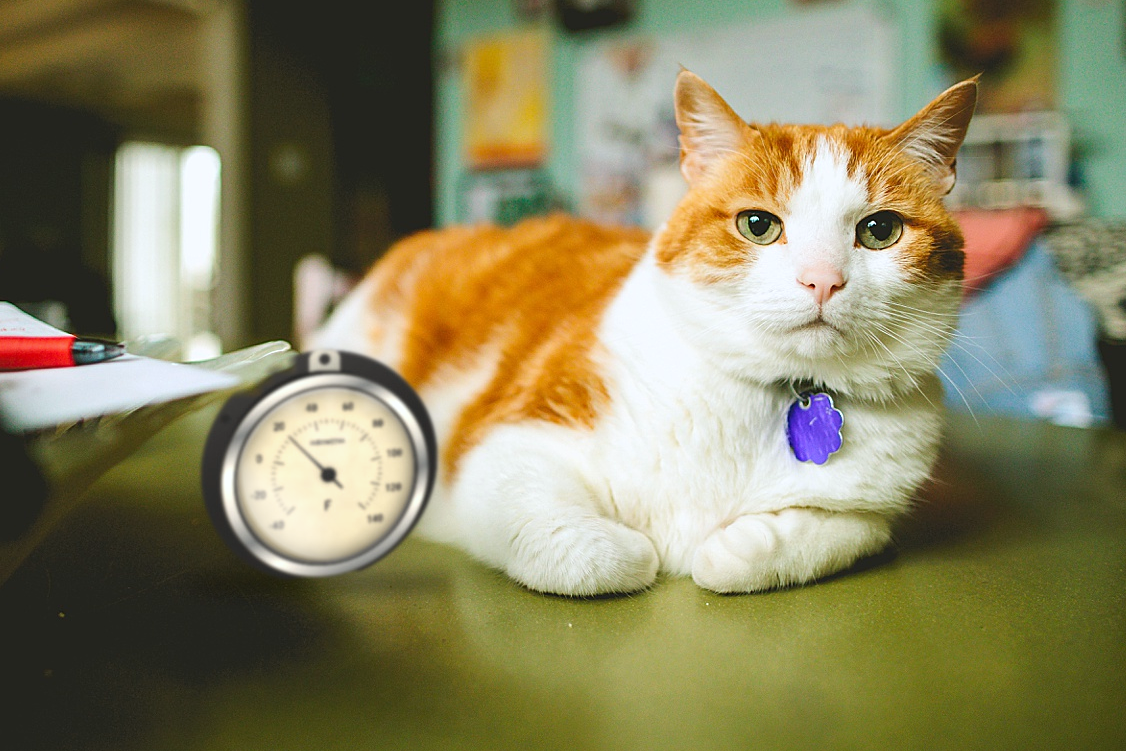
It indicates 20,°F
